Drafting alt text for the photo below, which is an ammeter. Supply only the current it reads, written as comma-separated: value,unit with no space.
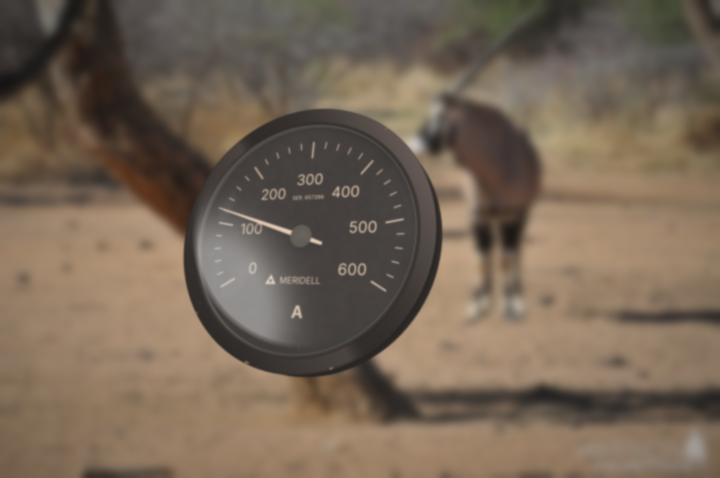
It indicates 120,A
